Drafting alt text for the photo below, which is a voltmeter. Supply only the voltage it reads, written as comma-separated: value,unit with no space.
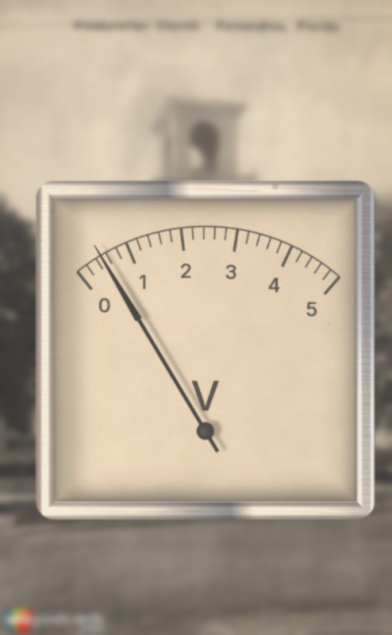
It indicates 0.5,V
